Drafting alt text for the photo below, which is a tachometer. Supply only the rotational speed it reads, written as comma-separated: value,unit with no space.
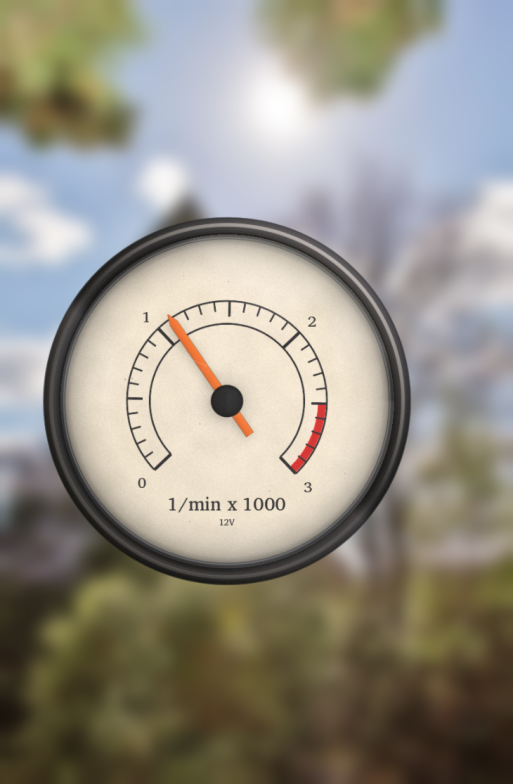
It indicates 1100,rpm
